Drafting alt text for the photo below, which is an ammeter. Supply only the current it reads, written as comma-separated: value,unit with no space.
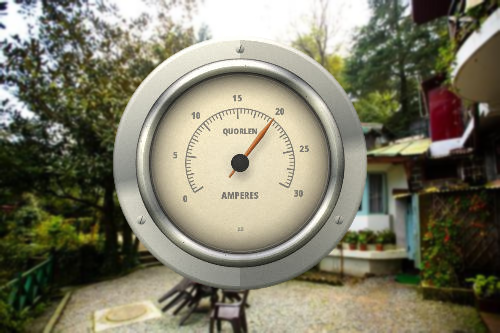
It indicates 20,A
